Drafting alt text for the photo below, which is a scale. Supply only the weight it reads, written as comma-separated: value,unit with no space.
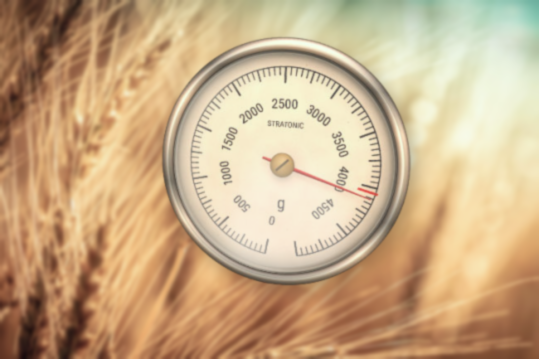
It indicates 4100,g
